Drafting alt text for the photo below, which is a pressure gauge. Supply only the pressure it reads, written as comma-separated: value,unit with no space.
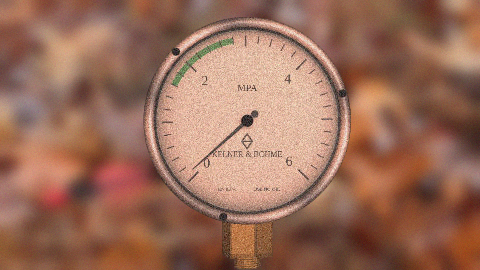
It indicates 0.1,MPa
